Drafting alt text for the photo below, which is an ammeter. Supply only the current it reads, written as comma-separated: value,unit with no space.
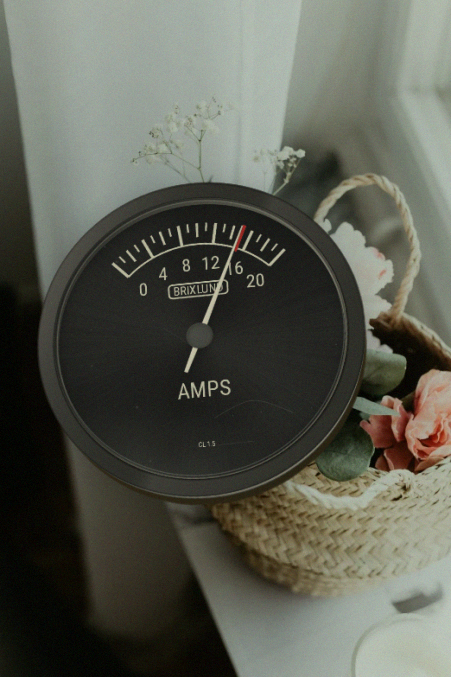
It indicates 15,A
